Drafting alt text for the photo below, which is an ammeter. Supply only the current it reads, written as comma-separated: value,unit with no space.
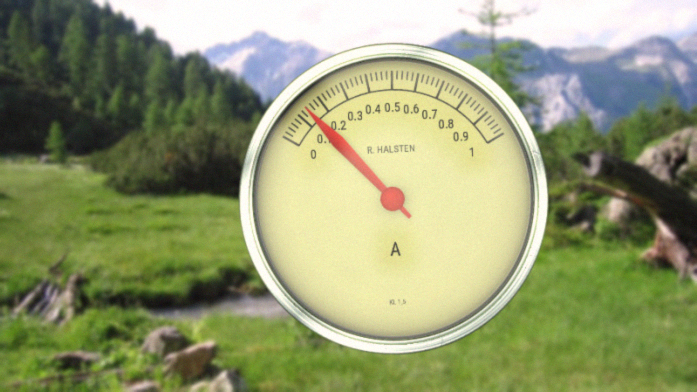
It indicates 0.14,A
